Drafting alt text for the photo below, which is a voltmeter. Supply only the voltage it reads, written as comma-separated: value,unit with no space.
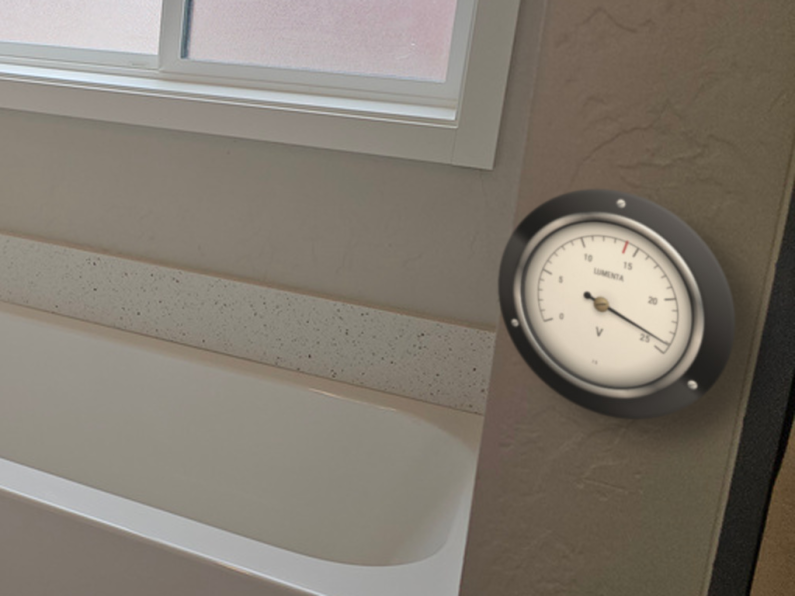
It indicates 24,V
